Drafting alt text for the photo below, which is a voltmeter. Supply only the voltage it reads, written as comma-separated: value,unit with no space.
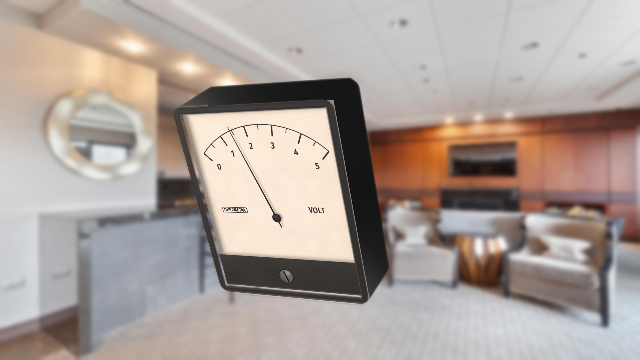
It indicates 1.5,V
